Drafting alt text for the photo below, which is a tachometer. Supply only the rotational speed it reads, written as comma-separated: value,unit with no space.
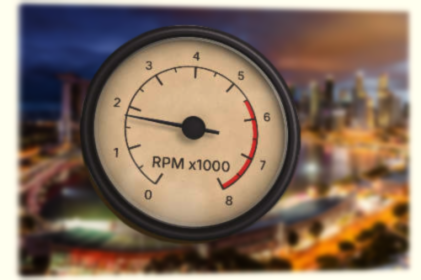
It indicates 1750,rpm
